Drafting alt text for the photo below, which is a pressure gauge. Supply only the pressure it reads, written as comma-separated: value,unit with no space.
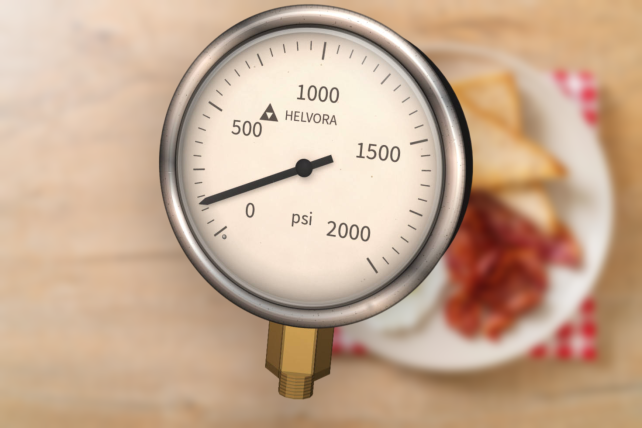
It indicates 125,psi
